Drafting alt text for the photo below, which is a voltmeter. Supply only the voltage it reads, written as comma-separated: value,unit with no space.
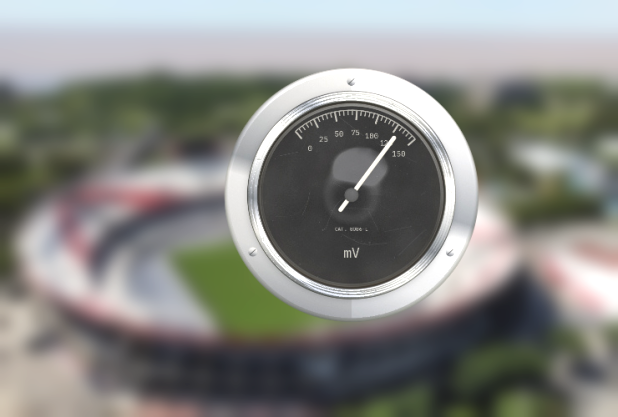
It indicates 130,mV
